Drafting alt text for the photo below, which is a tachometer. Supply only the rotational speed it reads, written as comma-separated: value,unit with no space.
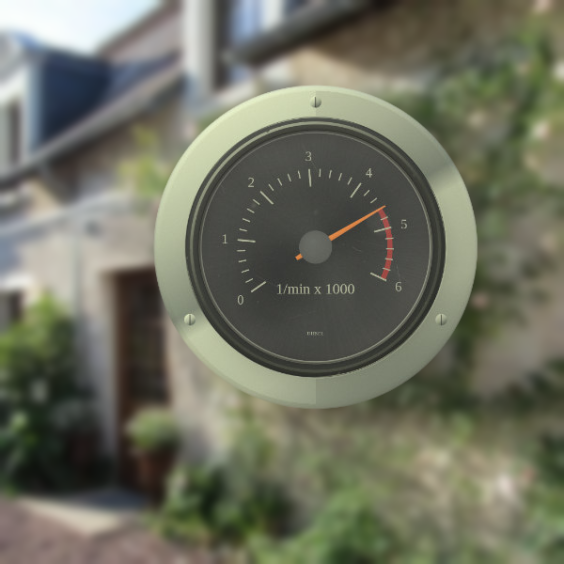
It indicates 4600,rpm
